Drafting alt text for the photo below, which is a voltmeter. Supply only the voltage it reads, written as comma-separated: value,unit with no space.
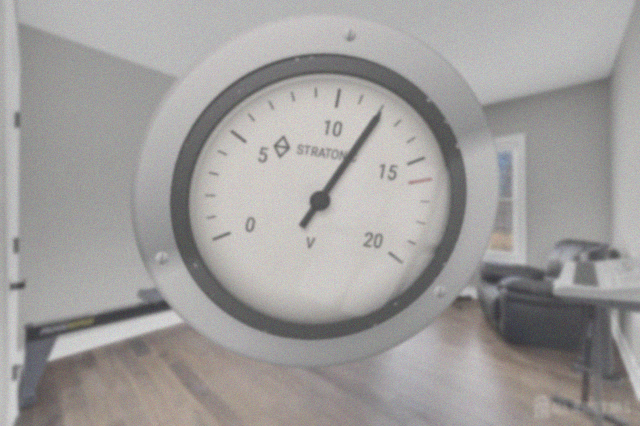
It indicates 12,V
